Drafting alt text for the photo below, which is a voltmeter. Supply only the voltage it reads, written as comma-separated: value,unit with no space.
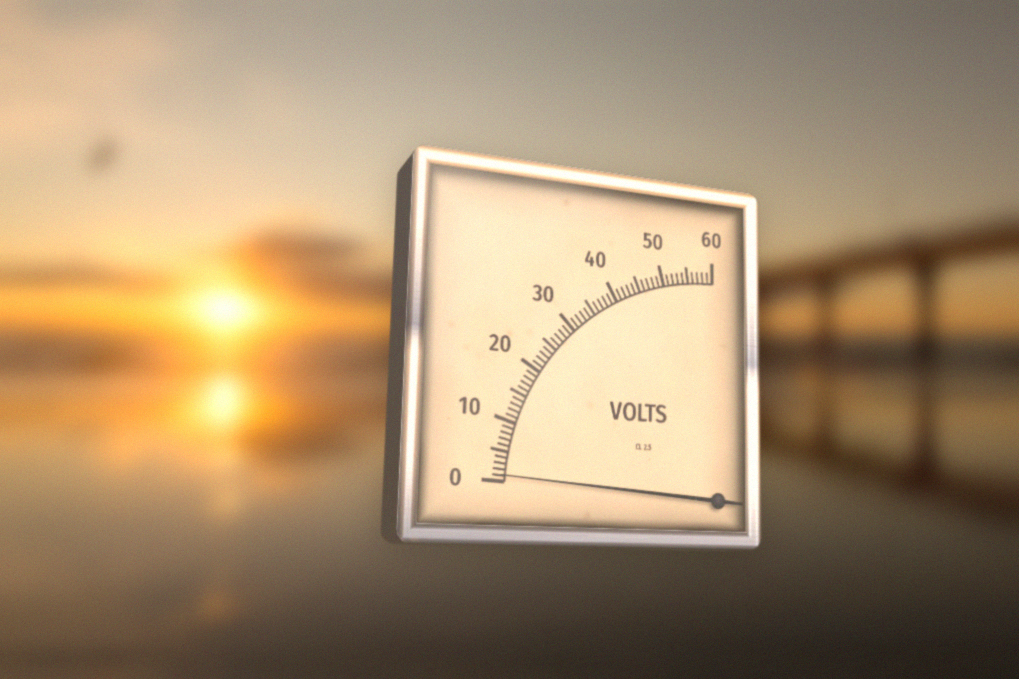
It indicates 1,V
